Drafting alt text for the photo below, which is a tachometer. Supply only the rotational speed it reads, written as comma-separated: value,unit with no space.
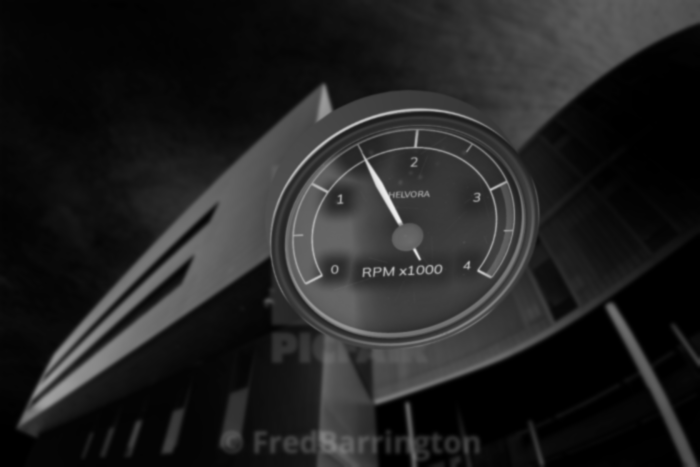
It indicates 1500,rpm
